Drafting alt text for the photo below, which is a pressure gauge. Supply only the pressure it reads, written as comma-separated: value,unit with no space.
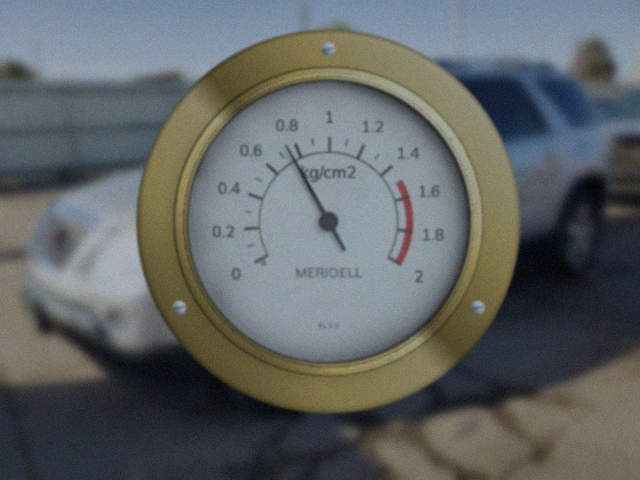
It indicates 0.75,kg/cm²
